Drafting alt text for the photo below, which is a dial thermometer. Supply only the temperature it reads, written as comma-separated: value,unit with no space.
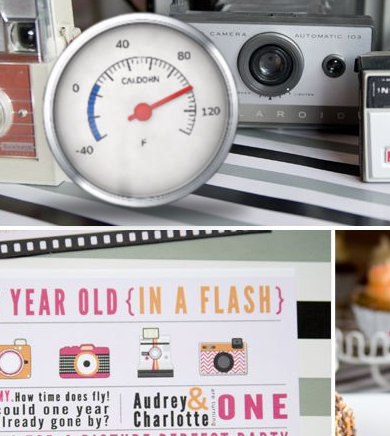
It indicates 100,°F
